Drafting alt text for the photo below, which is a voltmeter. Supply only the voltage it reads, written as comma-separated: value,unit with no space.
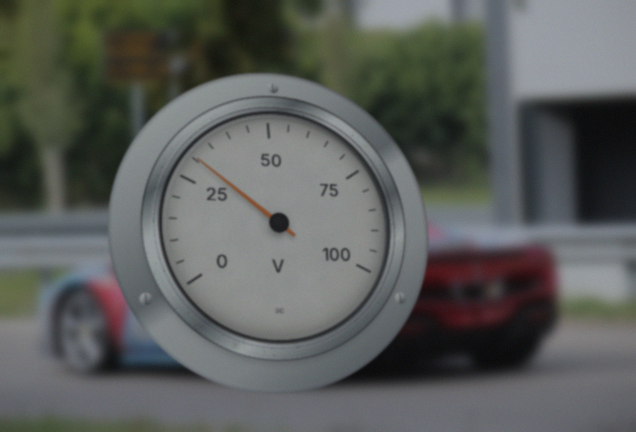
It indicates 30,V
